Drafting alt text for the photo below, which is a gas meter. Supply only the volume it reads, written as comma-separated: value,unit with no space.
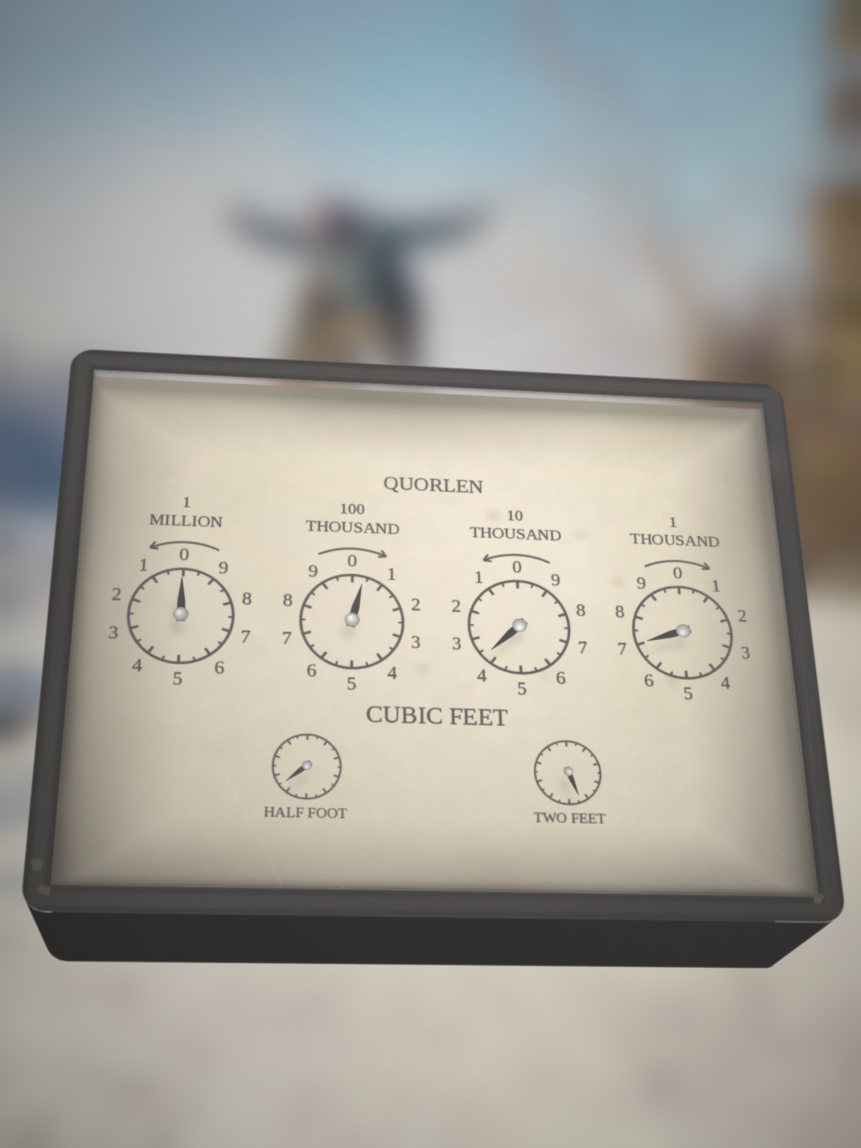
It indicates 3700,ft³
